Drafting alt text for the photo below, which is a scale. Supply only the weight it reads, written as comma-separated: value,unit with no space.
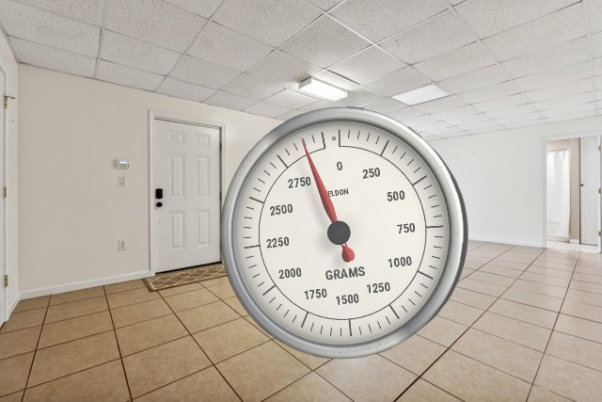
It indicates 2900,g
